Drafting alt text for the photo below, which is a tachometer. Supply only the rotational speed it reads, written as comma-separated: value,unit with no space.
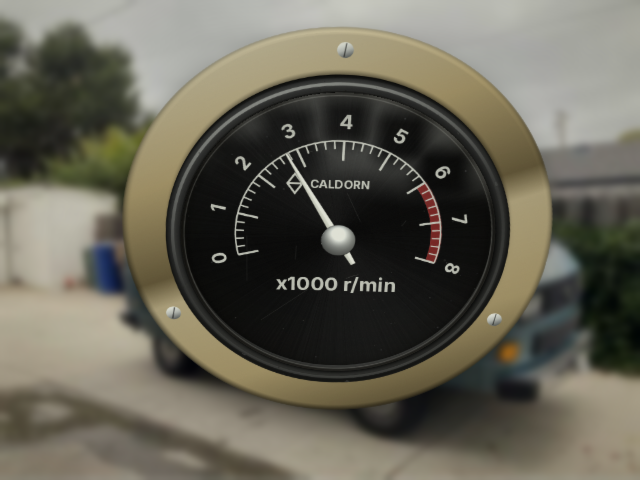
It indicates 2800,rpm
